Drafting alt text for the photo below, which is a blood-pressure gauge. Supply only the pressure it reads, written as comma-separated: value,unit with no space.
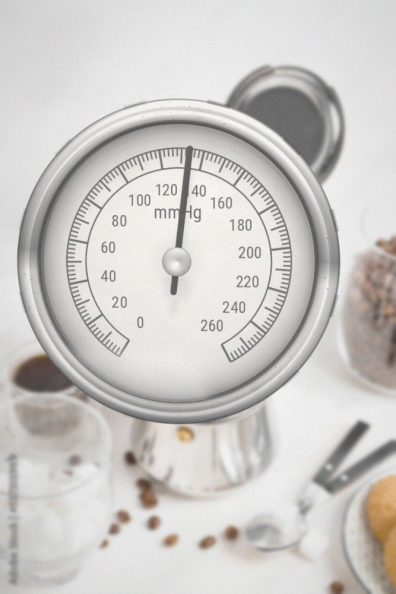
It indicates 134,mmHg
